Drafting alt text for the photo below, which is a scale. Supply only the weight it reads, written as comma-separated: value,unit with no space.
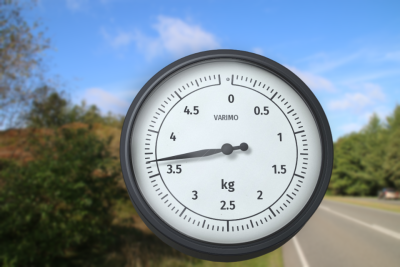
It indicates 3.65,kg
